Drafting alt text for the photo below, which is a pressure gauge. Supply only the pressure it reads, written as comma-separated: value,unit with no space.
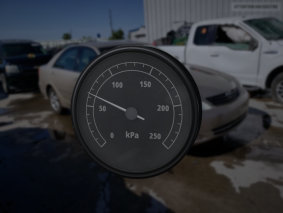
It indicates 65,kPa
